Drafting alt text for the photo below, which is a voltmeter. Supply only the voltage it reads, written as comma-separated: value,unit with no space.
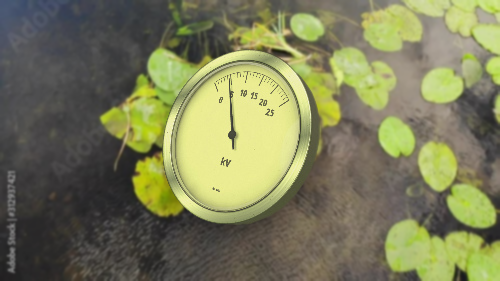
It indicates 5,kV
